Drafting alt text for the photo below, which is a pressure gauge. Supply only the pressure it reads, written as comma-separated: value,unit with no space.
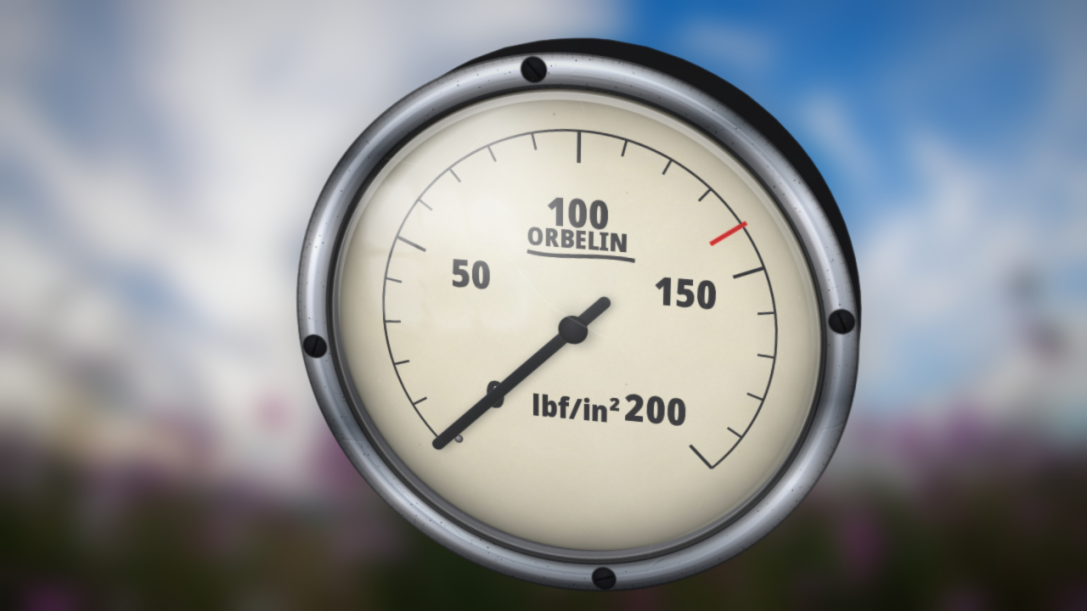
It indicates 0,psi
